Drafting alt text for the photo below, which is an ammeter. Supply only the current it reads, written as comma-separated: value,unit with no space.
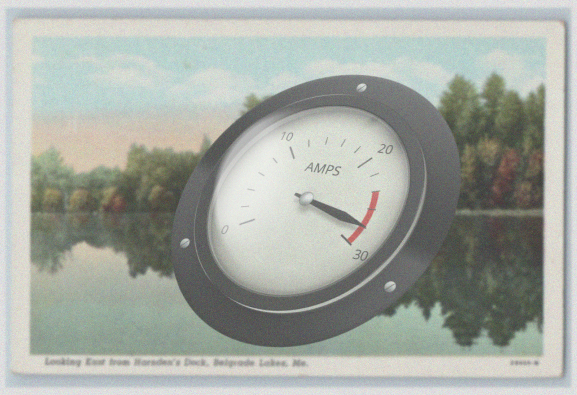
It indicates 28,A
